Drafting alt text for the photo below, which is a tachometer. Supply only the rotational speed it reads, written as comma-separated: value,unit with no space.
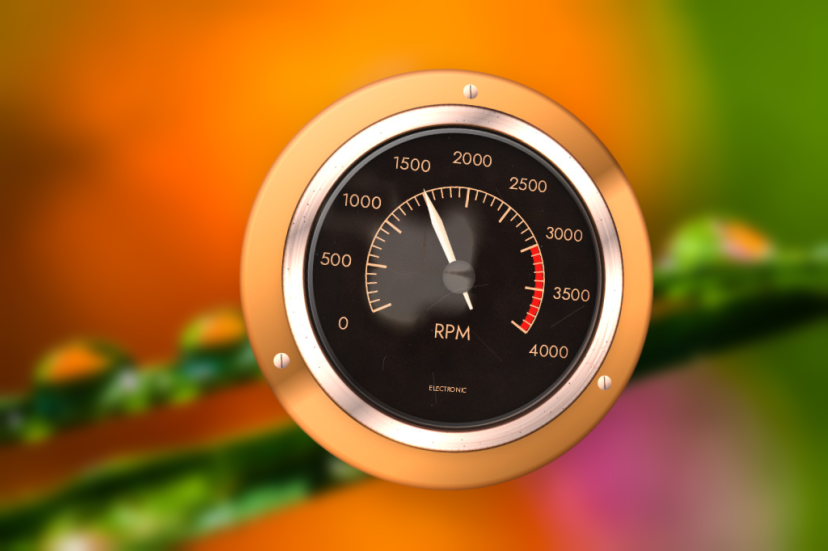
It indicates 1500,rpm
